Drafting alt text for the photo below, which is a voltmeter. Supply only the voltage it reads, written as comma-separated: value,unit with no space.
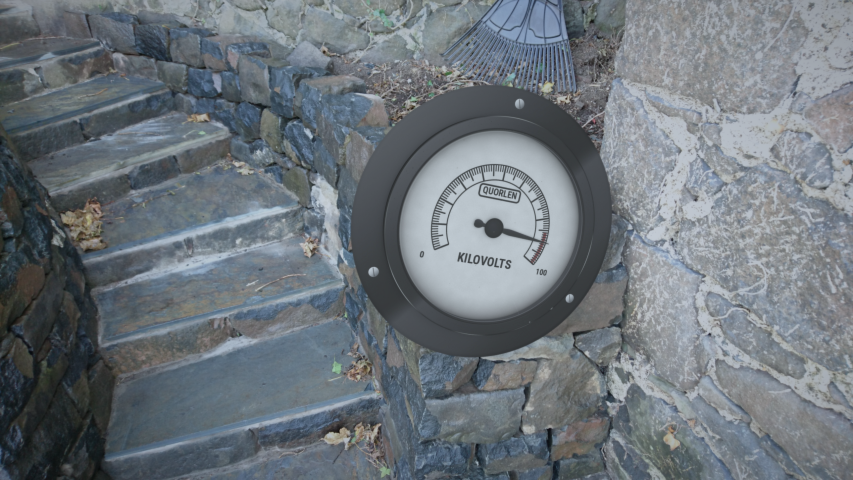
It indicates 90,kV
